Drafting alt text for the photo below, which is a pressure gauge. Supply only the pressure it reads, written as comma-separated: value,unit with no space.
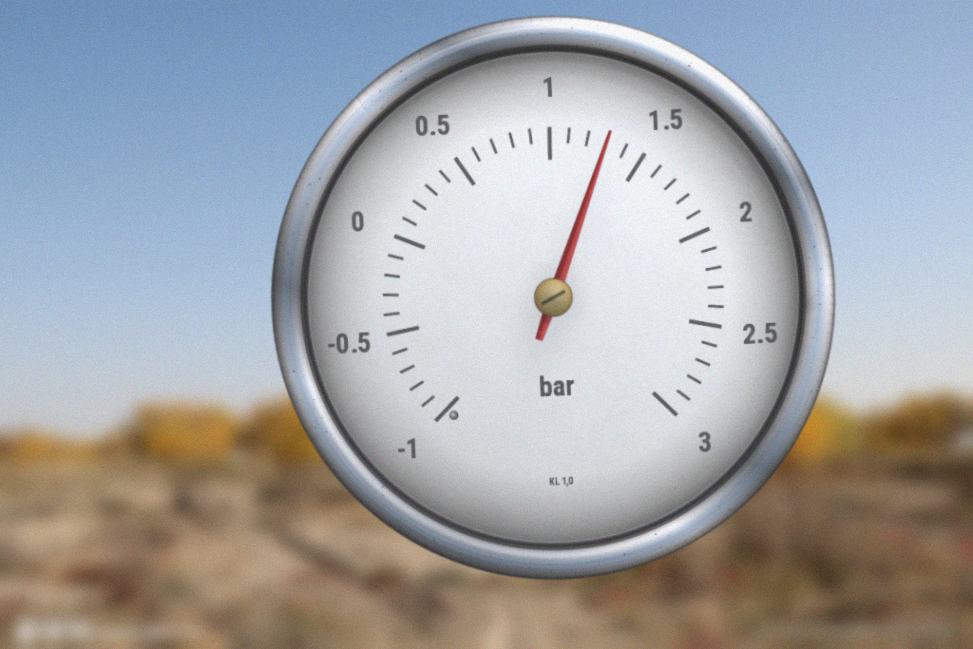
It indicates 1.3,bar
